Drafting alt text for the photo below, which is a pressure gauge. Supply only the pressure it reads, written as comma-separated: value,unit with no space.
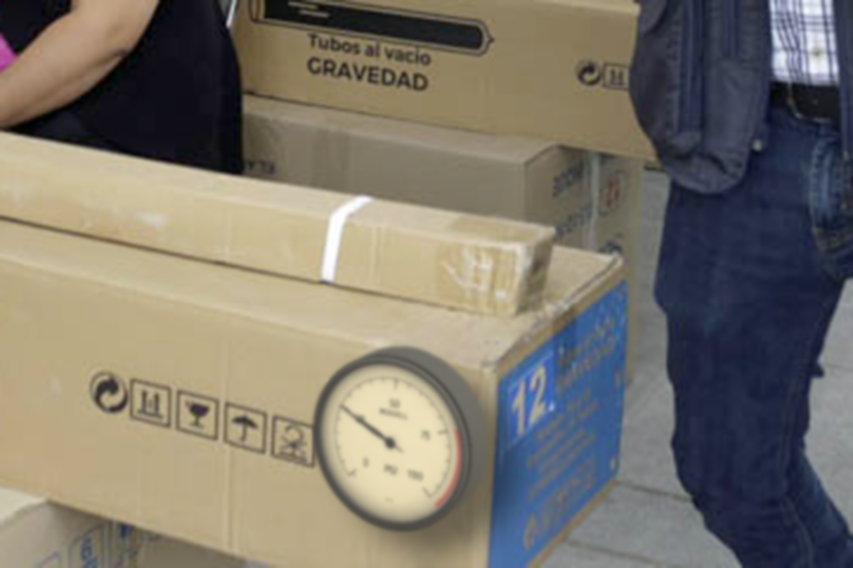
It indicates 25,psi
